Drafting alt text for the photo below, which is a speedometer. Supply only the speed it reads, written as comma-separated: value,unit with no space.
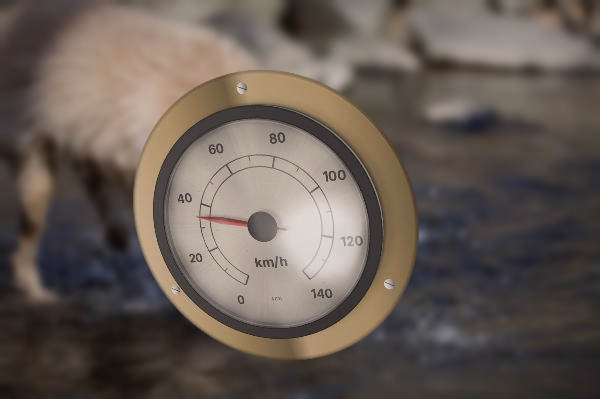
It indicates 35,km/h
